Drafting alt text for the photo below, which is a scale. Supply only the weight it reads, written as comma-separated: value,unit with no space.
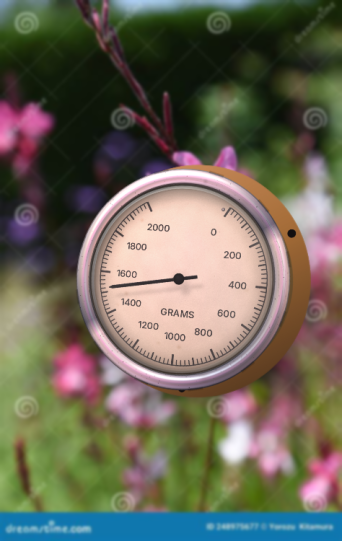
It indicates 1520,g
